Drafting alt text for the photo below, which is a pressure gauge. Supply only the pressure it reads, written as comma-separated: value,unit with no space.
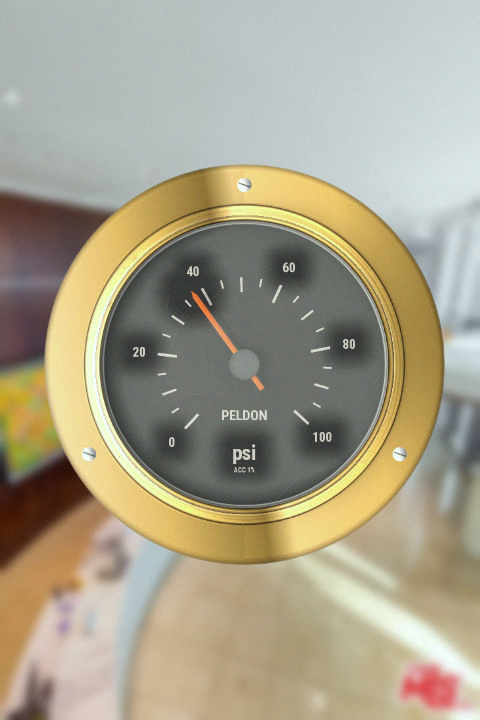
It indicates 37.5,psi
